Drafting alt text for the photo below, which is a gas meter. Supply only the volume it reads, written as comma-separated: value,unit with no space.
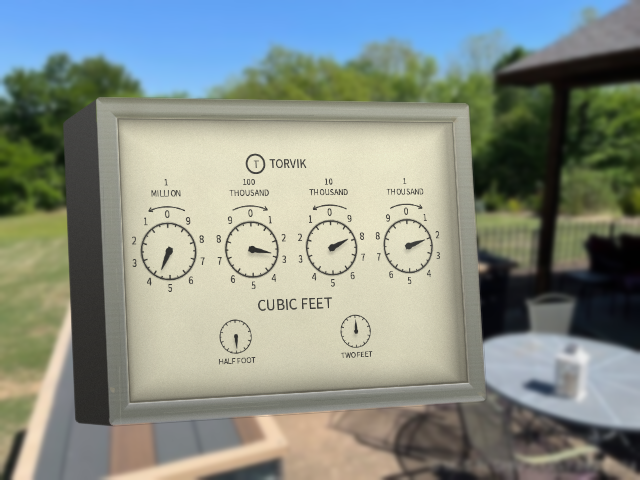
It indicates 428200,ft³
